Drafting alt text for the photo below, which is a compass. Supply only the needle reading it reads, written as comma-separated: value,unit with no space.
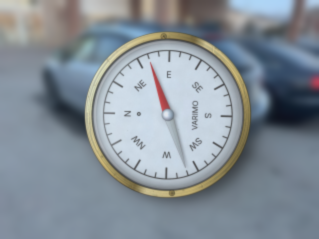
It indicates 70,°
